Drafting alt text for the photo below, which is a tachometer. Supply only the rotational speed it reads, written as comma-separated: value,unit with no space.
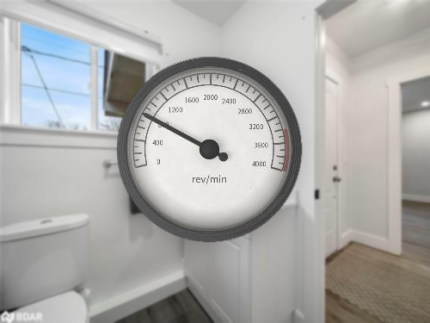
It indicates 800,rpm
